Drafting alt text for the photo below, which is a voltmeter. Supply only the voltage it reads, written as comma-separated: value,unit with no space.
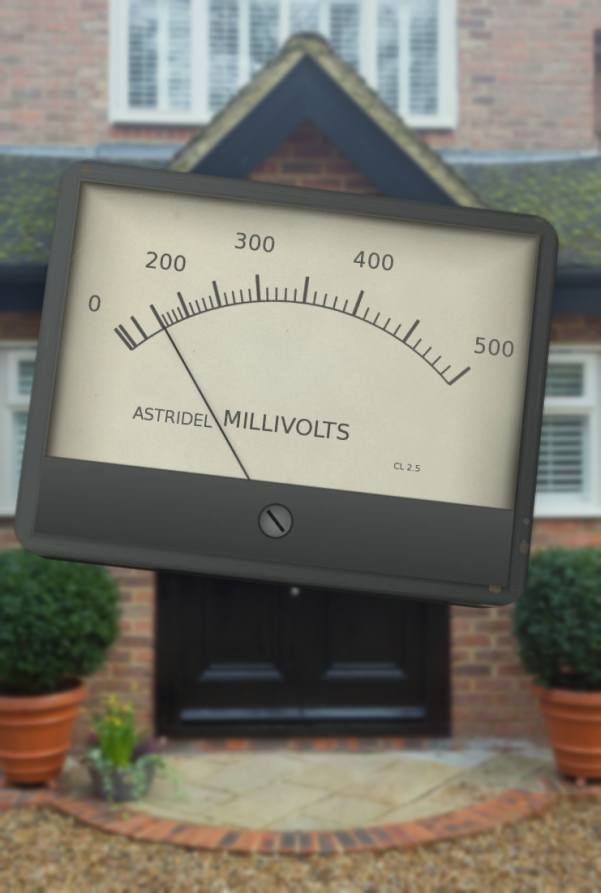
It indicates 150,mV
